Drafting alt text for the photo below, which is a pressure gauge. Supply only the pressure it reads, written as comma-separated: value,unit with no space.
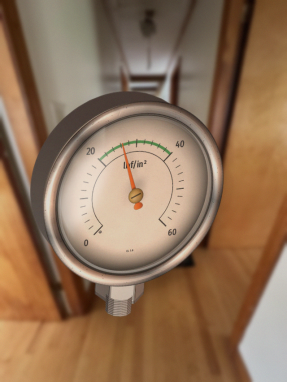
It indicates 26,psi
